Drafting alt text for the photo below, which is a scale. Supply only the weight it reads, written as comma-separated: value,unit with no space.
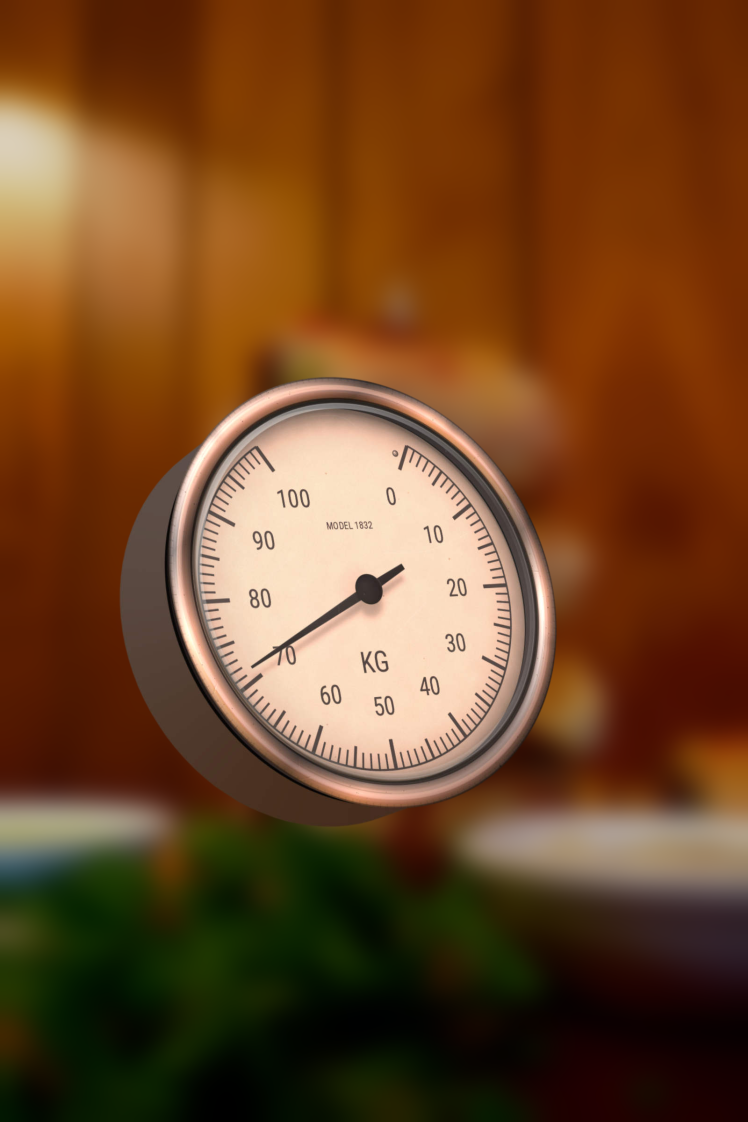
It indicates 71.5,kg
